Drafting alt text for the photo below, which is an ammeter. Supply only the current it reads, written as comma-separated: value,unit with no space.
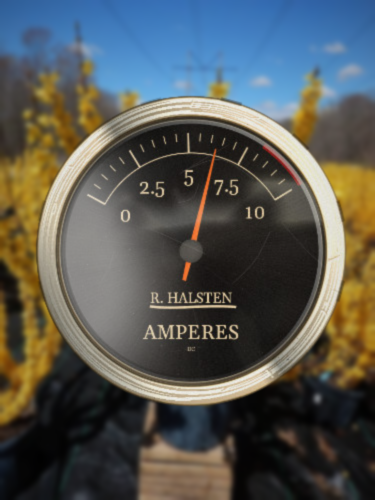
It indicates 6.25,A
